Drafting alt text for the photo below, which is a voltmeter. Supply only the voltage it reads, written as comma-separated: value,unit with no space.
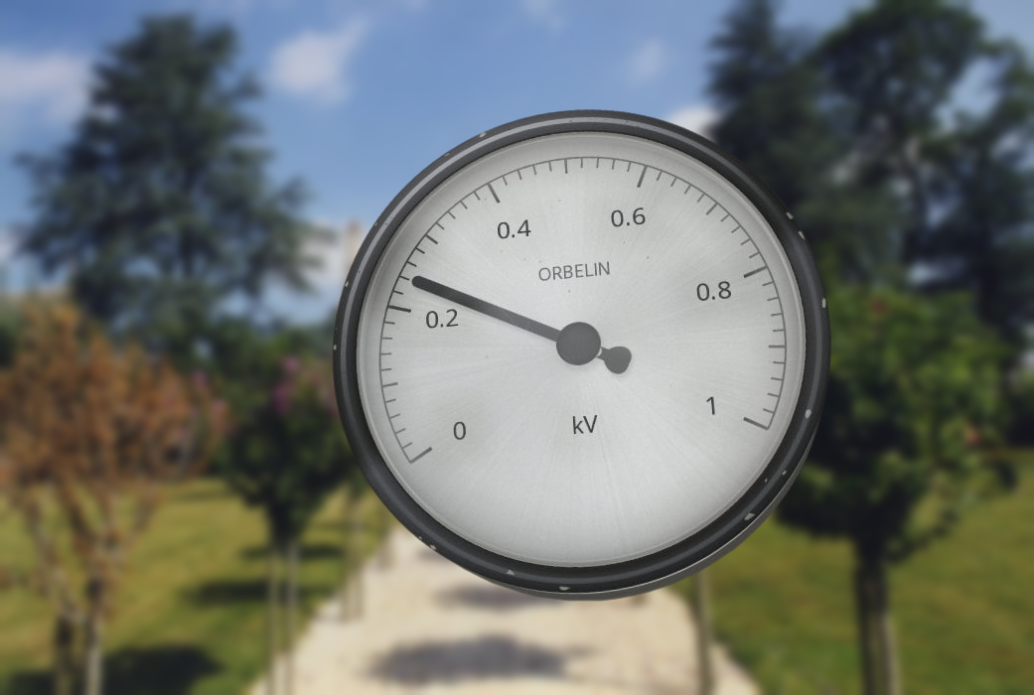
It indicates 0.24,kV
